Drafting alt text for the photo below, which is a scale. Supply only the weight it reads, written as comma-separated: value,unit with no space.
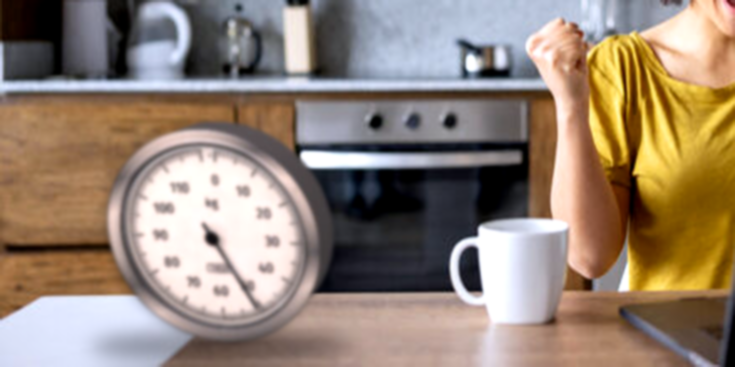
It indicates 50,kg
